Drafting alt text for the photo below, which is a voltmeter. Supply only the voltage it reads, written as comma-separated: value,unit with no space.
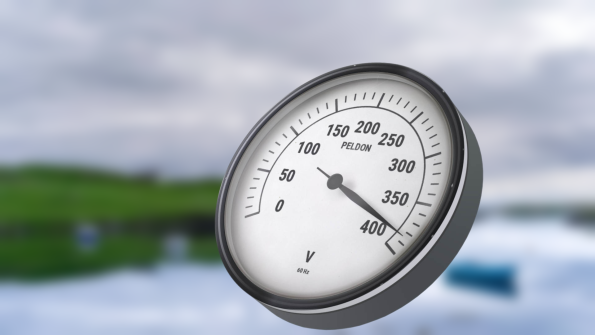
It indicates 385,V
